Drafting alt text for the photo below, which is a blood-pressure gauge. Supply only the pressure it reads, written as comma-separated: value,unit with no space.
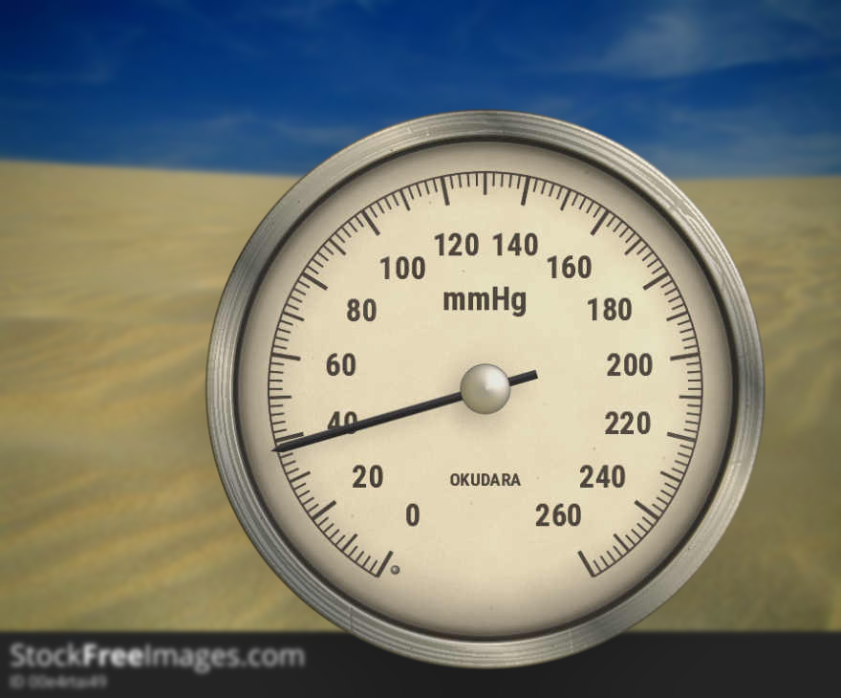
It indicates 38,mmHg
